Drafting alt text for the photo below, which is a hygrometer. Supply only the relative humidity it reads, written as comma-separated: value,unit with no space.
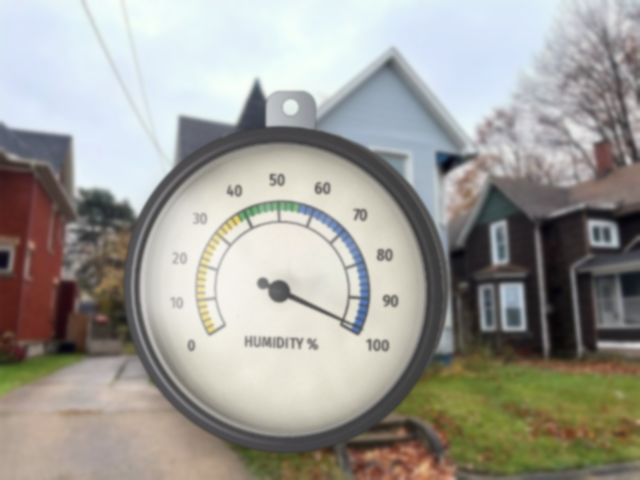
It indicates 98,%
